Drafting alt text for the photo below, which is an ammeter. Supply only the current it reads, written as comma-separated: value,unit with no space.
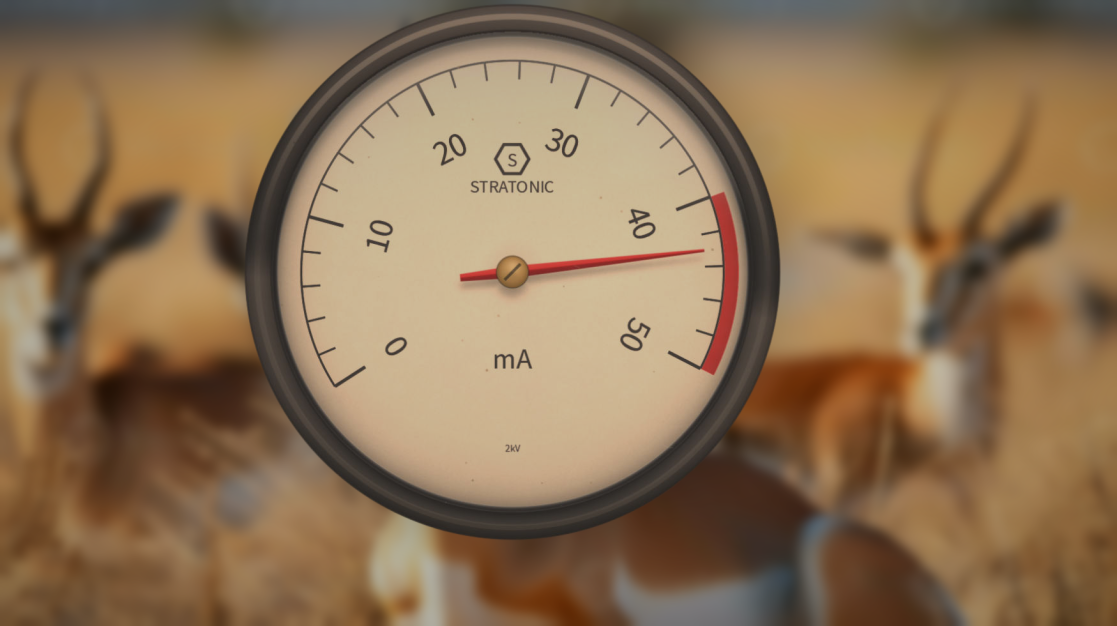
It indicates 43,mA
